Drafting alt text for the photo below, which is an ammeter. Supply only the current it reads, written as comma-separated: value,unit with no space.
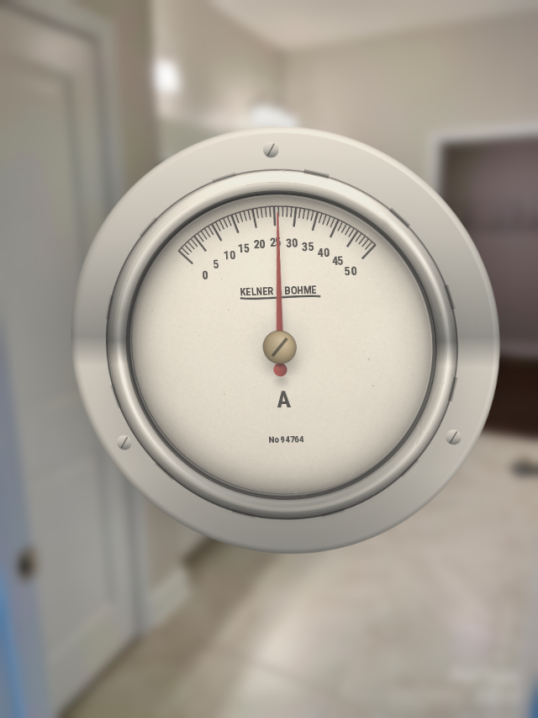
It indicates 26,A
